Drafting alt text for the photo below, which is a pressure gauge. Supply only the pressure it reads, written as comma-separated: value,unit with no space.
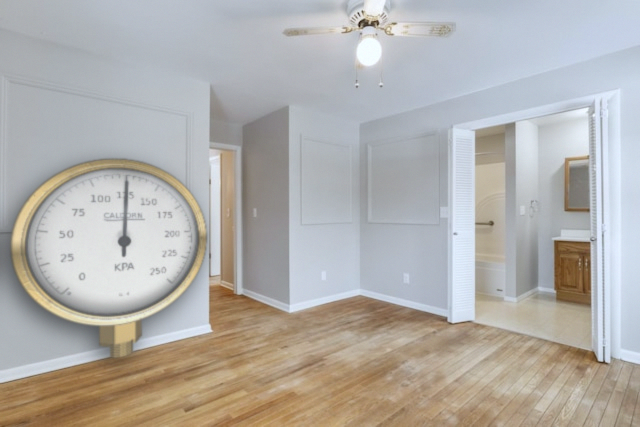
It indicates 125,kPa
